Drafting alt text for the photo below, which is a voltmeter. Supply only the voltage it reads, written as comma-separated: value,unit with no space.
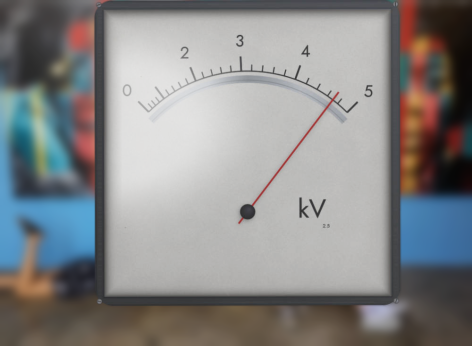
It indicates 4.7,kV
